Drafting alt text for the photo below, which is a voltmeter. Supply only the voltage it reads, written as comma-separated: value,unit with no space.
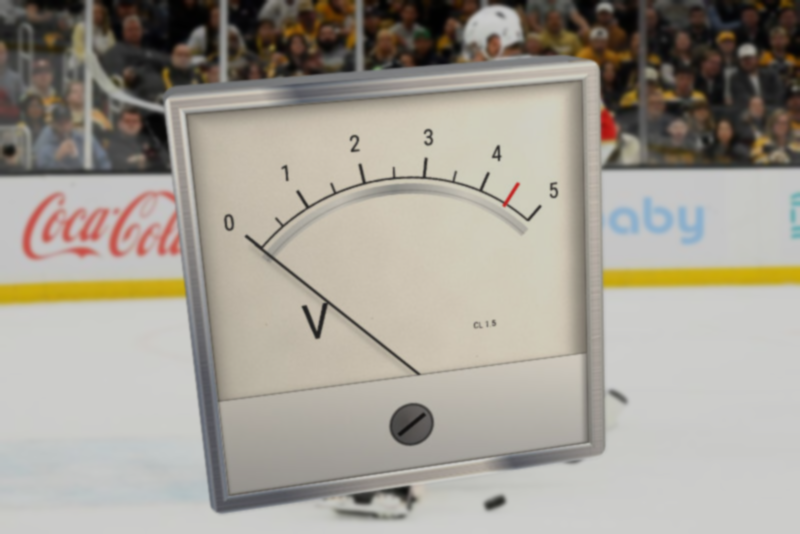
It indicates 0,V
